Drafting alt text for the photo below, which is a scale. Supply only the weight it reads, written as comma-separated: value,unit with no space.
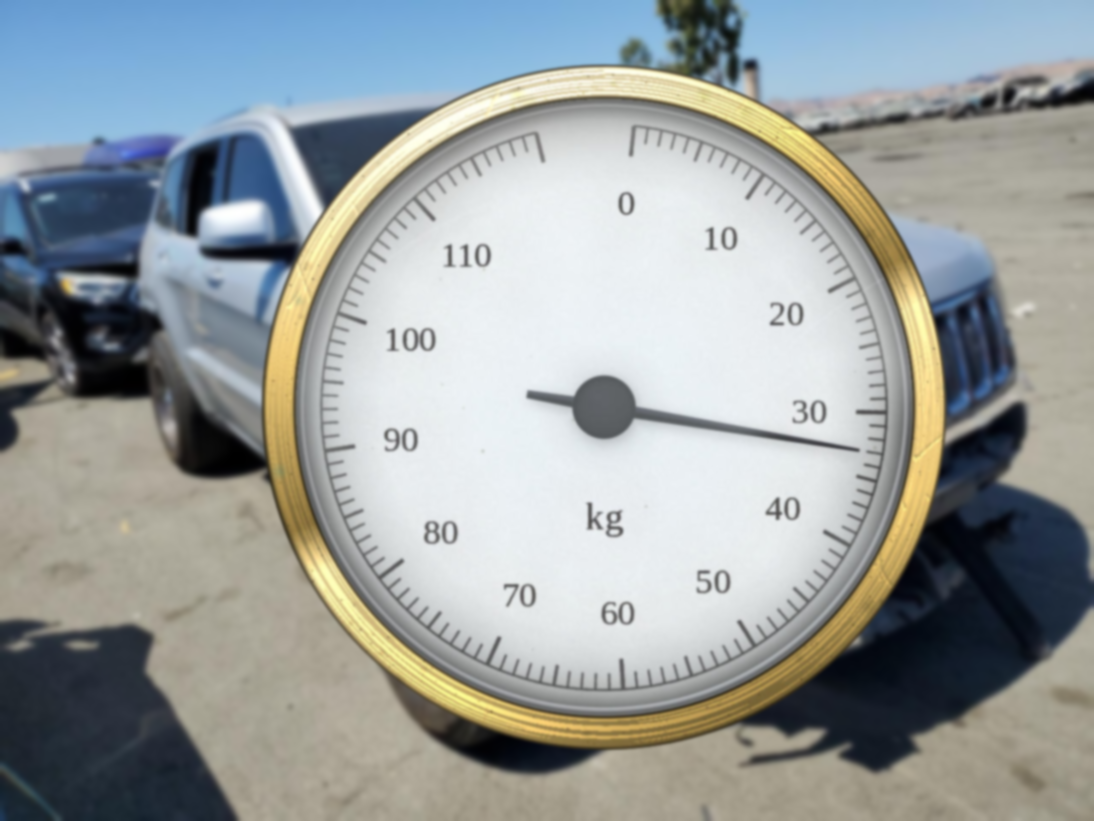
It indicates 33,kg
